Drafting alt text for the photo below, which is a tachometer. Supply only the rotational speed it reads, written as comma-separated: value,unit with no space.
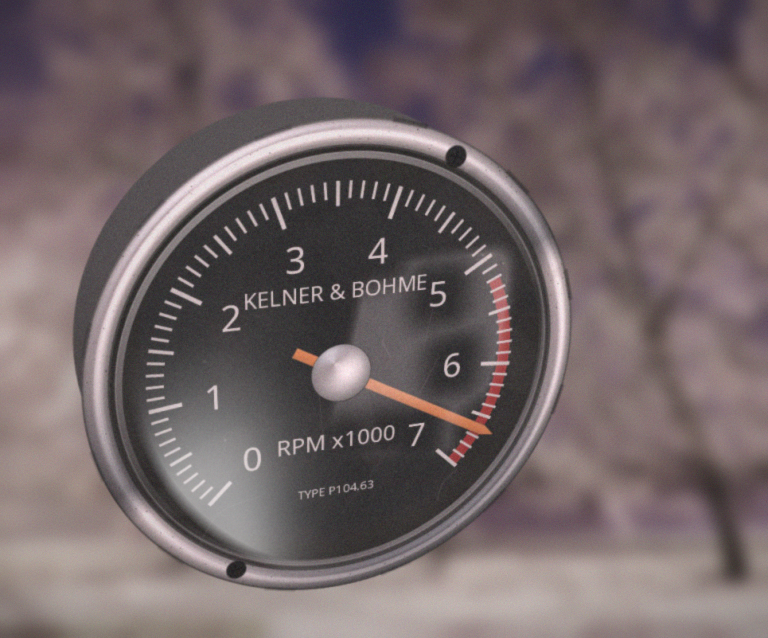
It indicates 6600,rpm
